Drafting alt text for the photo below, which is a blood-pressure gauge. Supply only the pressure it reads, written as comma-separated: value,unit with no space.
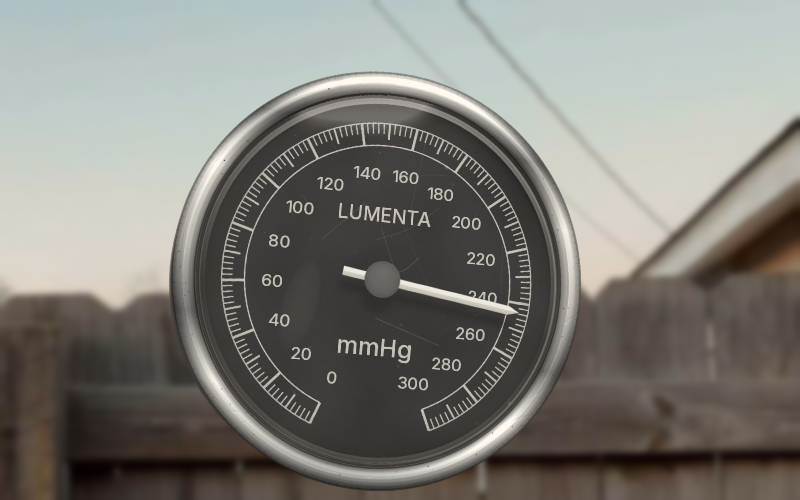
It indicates 244,mmHg
